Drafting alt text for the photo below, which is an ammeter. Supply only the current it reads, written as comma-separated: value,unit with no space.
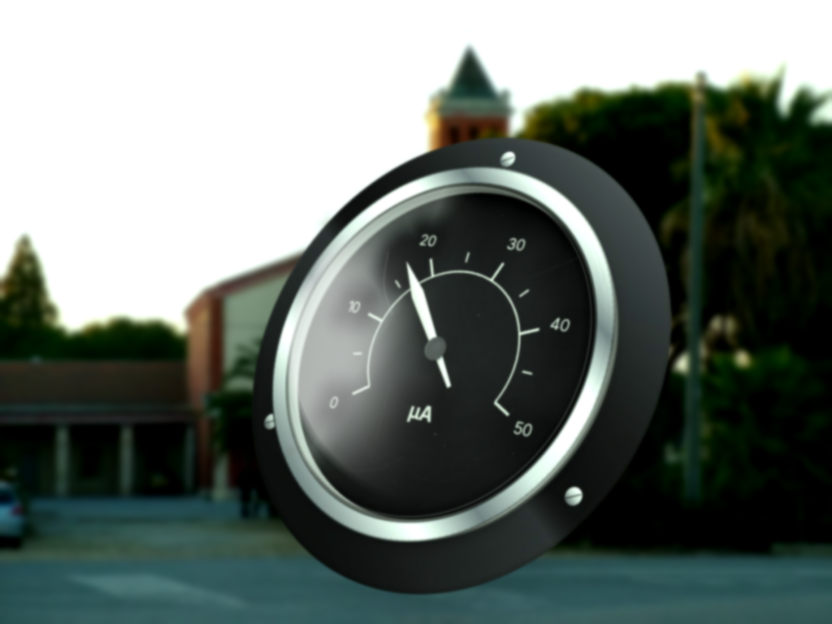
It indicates 17.5,µA
